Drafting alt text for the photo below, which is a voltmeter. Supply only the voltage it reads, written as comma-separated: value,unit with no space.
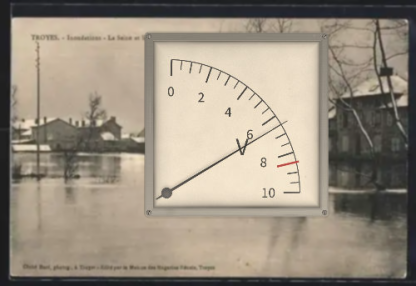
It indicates 6.5,V
